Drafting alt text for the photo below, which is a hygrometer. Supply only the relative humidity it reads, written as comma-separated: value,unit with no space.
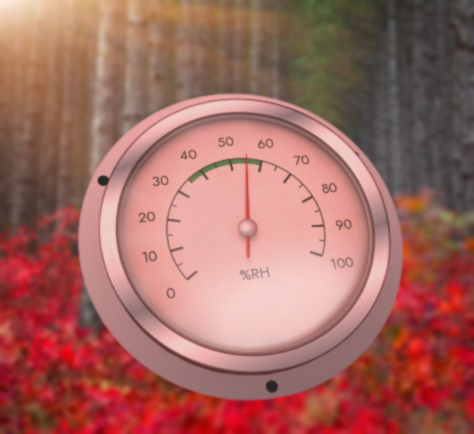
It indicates 55,%
